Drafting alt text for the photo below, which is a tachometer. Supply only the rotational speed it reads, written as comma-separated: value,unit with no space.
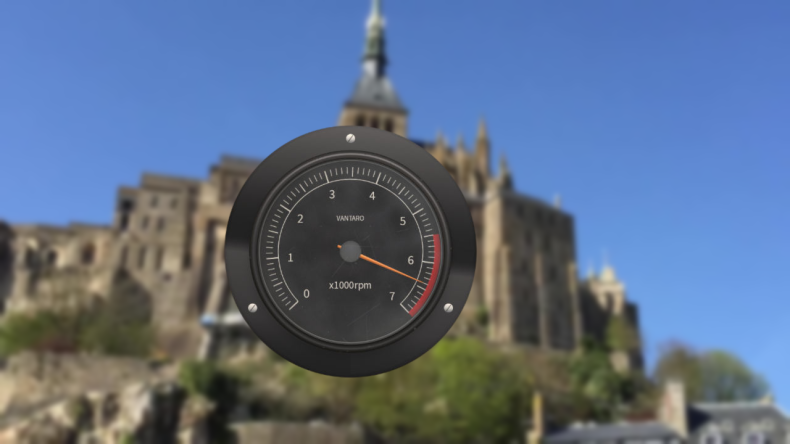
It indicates 6400,rpm
